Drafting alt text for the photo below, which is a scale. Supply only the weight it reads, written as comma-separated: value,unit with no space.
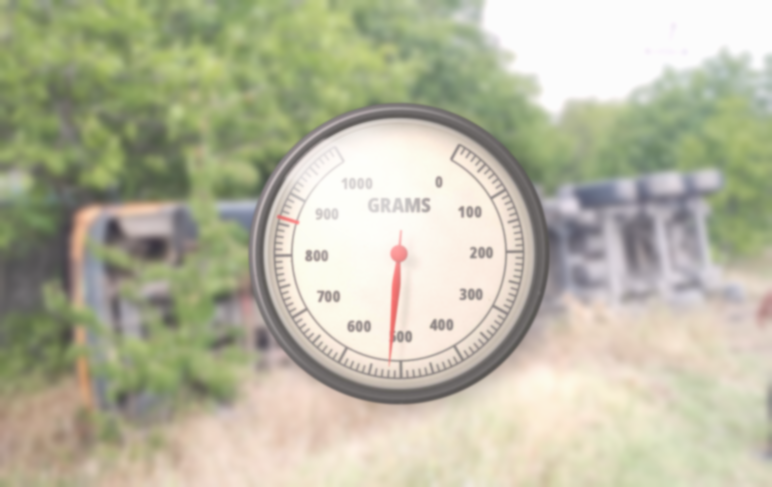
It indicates 520,g
